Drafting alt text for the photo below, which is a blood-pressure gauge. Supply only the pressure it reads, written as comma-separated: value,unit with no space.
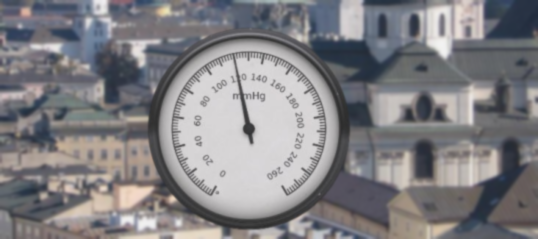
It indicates 120,mmHg
